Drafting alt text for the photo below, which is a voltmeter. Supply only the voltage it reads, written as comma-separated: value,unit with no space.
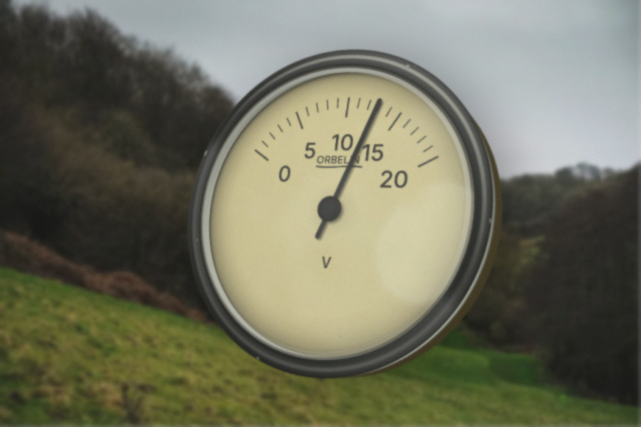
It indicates 13,V
